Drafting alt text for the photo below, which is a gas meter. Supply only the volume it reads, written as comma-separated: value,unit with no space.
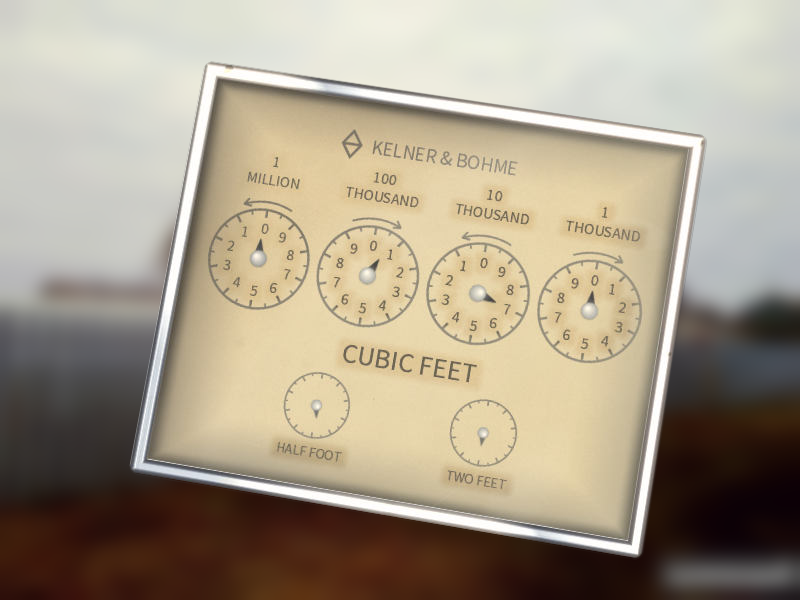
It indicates 7000,ft³
